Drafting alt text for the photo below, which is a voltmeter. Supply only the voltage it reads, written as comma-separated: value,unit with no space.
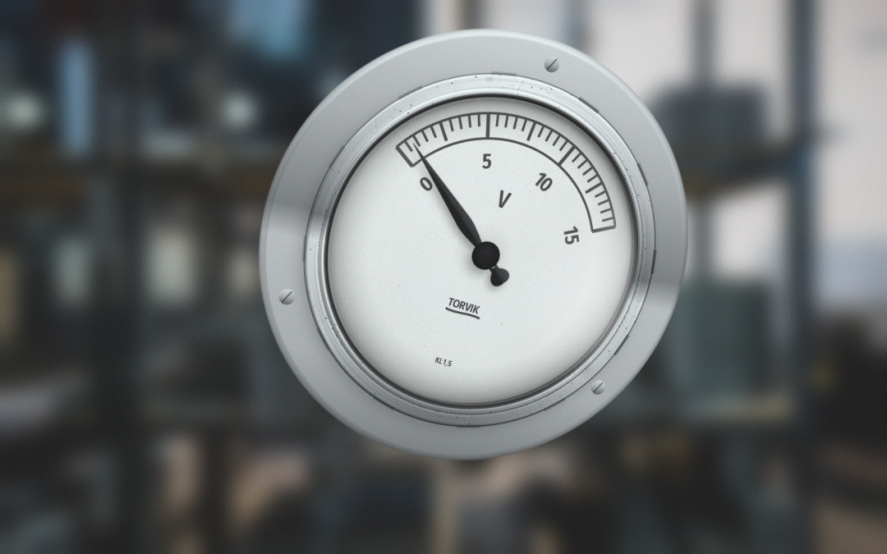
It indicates 0.75,V
